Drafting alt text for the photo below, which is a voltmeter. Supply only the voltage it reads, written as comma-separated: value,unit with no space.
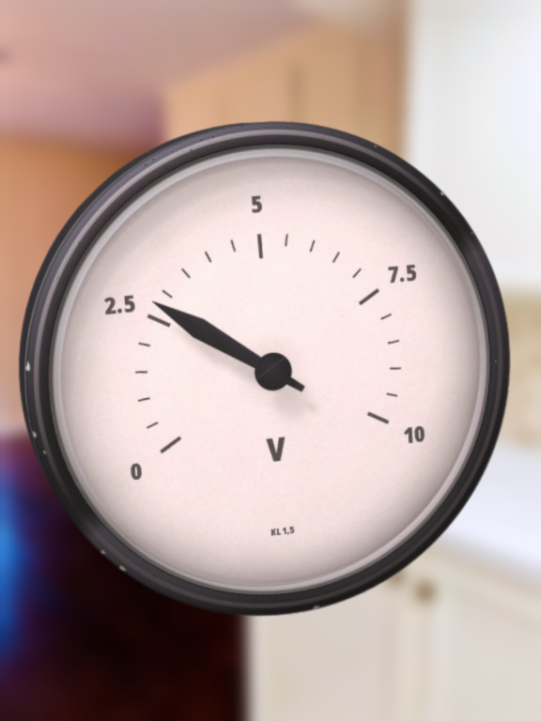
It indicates 2.75,V
